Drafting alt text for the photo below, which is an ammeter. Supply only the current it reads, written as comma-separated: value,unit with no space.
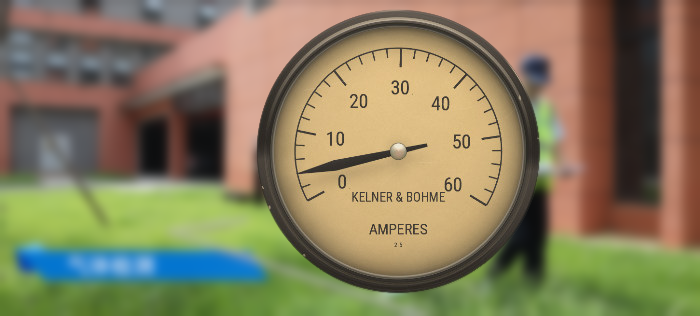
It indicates 4,A
